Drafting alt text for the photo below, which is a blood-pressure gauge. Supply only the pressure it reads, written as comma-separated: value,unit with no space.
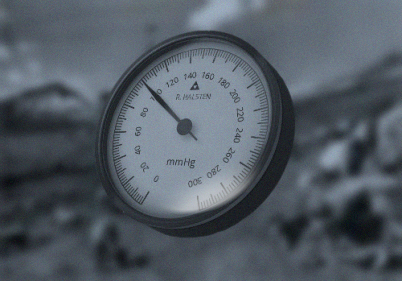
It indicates 100,mmHg
